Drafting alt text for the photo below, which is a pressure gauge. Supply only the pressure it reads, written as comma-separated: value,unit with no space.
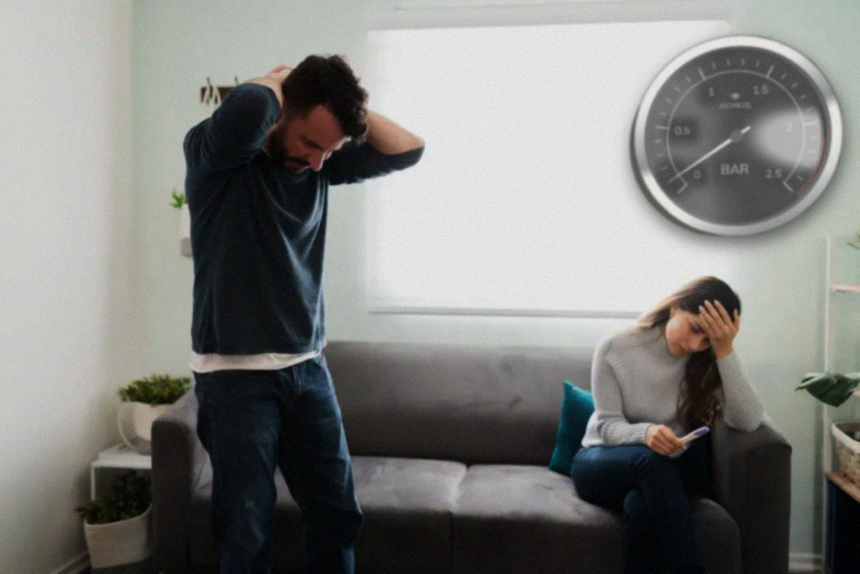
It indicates 0.1,bar
